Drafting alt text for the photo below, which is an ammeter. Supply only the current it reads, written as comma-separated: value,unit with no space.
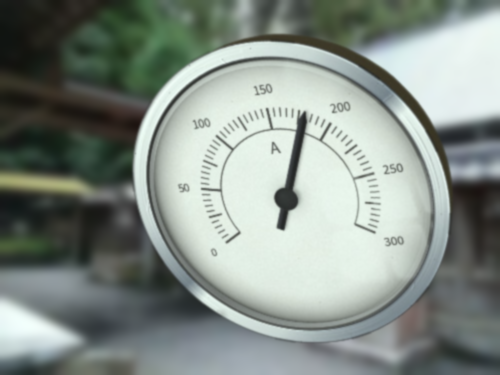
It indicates 180,A
